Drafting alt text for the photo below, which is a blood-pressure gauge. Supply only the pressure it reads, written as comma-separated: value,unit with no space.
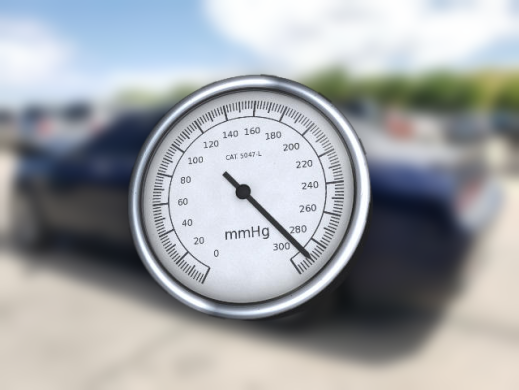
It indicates 290,mmHg
